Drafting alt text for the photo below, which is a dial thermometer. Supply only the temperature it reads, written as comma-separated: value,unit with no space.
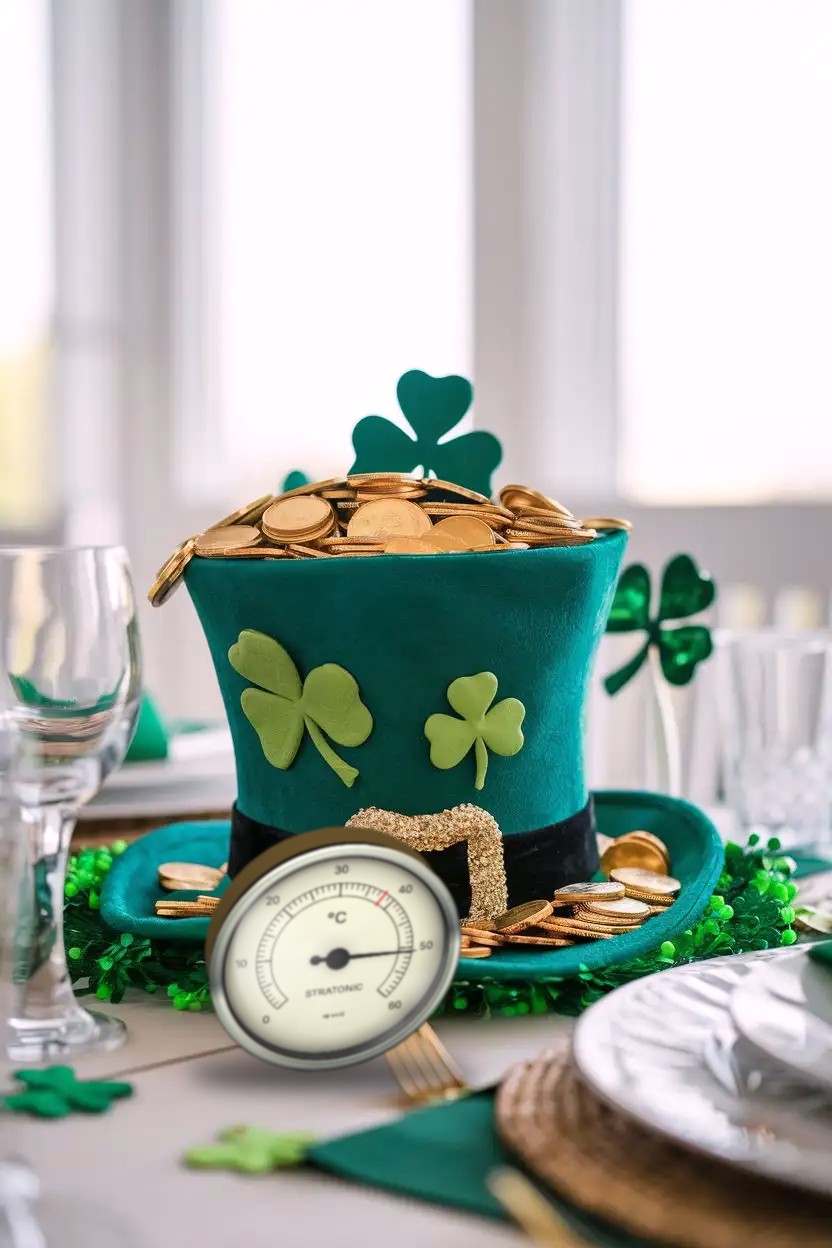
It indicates 50,°C
